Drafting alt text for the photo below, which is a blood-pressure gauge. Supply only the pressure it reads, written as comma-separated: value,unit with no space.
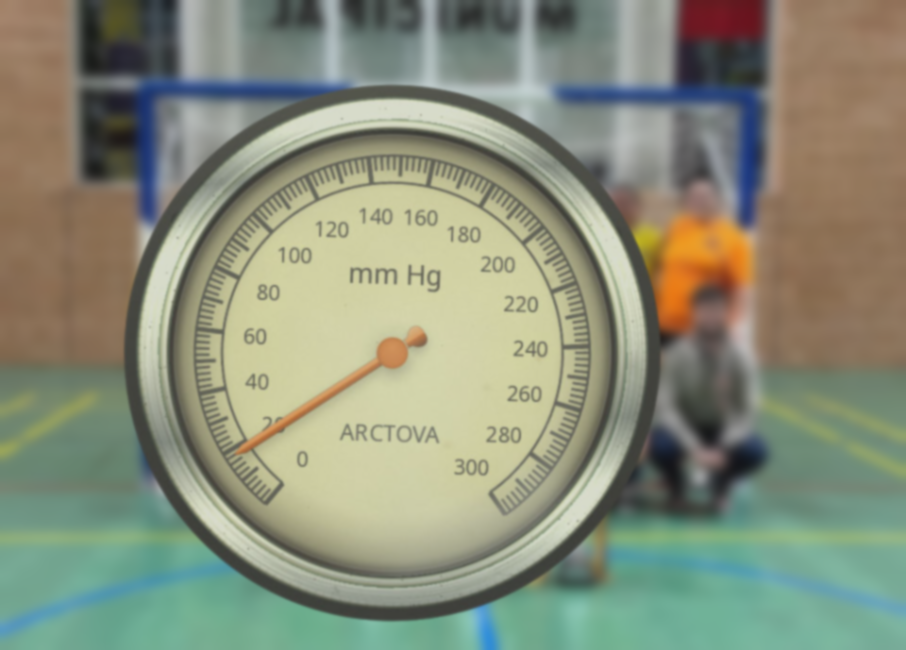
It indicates 18,mmHg
